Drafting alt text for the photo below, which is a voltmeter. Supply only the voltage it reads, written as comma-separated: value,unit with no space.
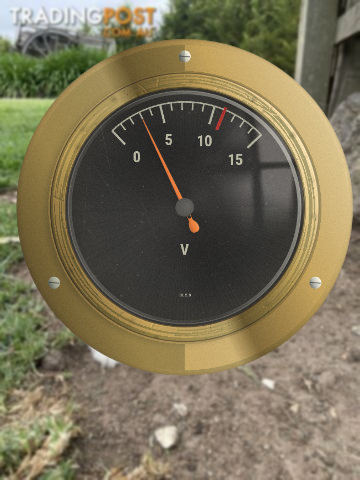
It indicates 3,V
